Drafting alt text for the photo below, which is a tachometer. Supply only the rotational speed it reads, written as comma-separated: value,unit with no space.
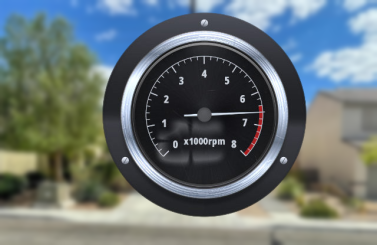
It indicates 6600,rpm
